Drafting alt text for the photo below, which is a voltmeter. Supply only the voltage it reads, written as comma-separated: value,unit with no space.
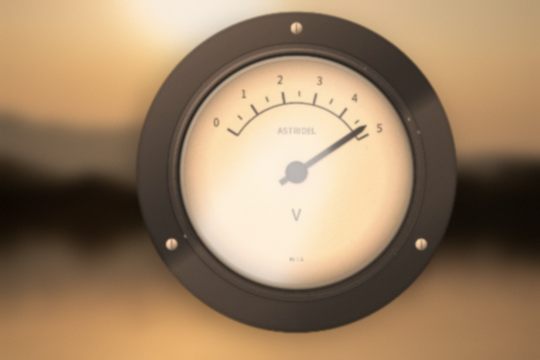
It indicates 4.75,V
